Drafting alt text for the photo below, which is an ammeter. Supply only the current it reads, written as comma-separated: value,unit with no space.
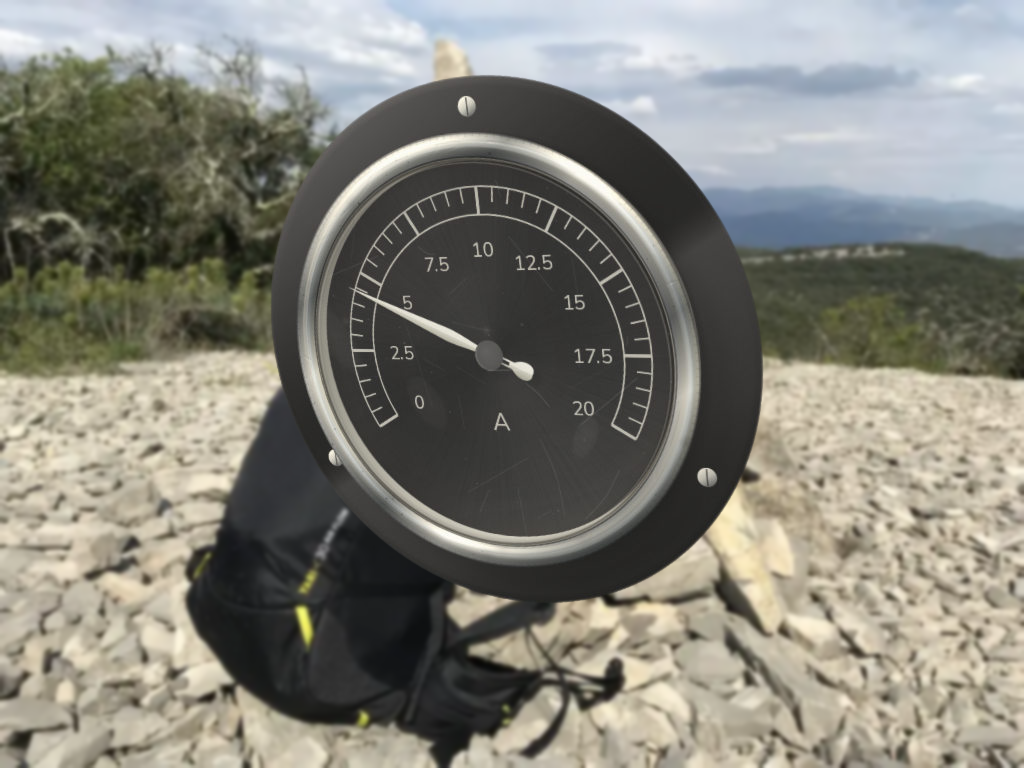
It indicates 4.5,A
